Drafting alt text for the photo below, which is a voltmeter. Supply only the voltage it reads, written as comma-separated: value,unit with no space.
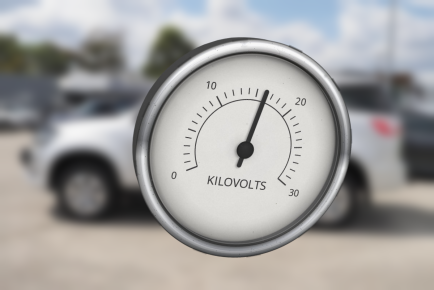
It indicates 16,kV
